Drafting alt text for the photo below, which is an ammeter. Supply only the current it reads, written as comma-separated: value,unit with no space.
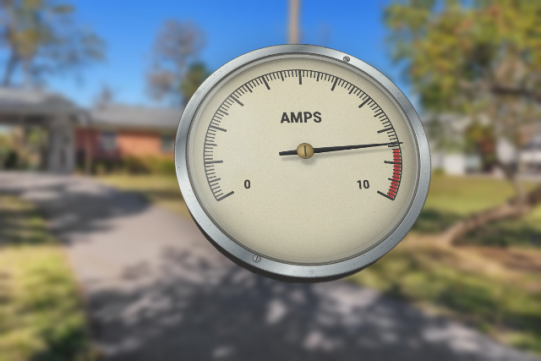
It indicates 8.5,A
